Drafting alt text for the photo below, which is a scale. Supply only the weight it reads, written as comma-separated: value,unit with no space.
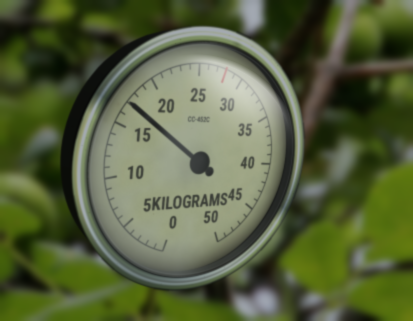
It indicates 17,kg
